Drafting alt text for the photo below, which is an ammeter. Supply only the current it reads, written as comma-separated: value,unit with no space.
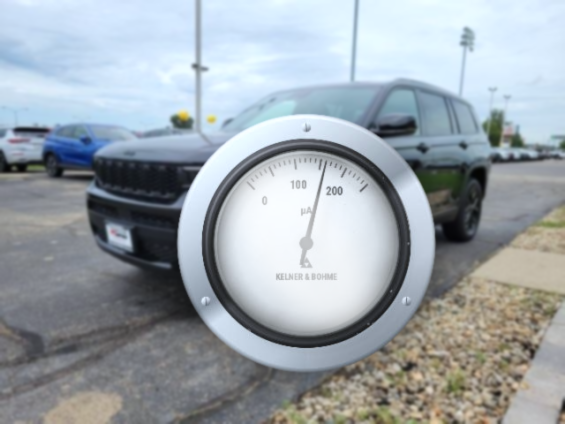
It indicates 160,µA
